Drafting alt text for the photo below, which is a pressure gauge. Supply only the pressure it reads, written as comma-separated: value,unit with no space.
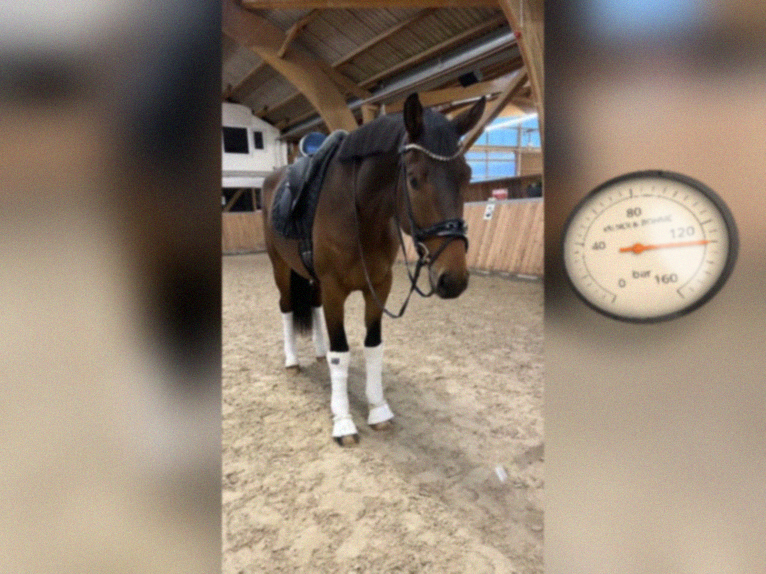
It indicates 130,bar
